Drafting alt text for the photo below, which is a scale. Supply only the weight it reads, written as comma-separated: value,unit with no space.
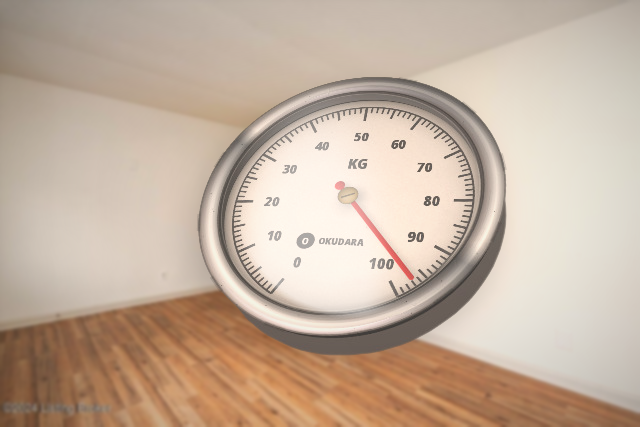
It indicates 97,kg
